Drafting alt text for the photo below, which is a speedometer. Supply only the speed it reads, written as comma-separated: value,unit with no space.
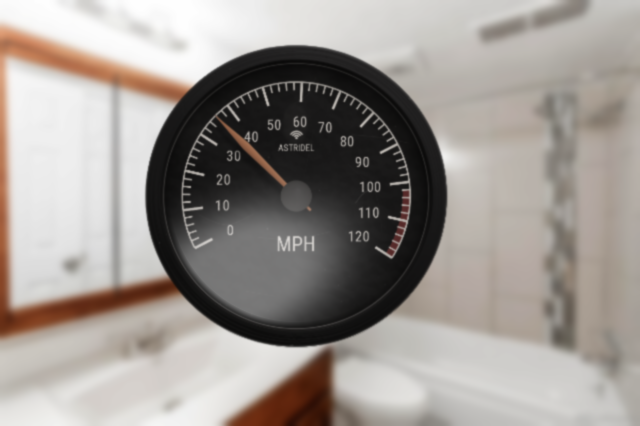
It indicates 36,mph
